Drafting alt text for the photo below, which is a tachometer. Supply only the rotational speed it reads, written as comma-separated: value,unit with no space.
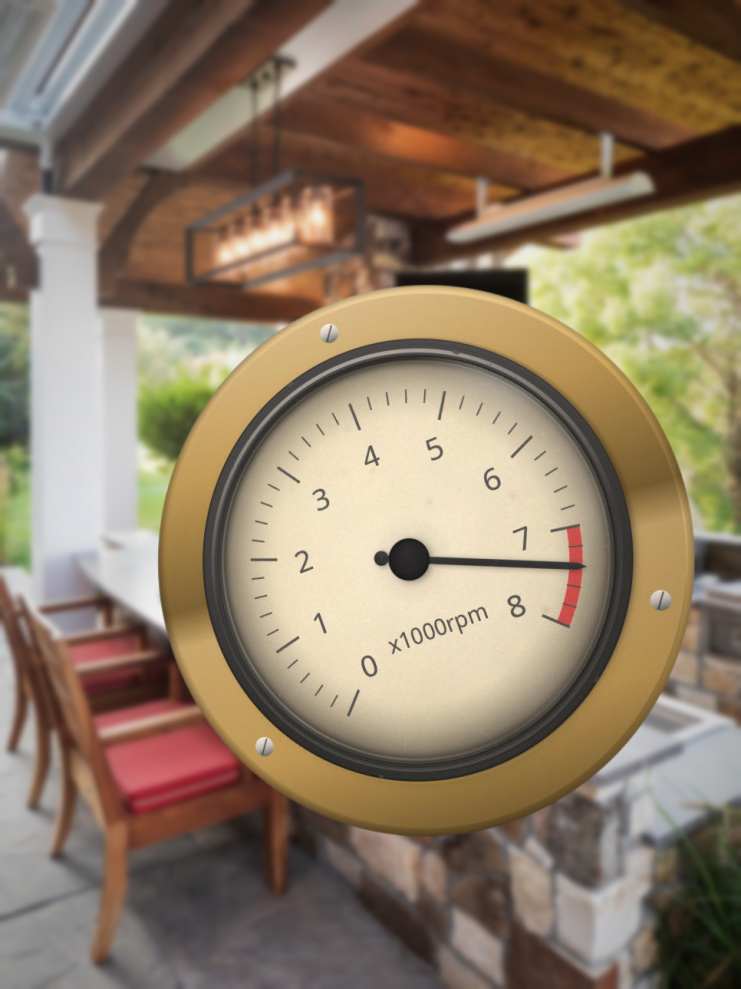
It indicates 7400,rpm
